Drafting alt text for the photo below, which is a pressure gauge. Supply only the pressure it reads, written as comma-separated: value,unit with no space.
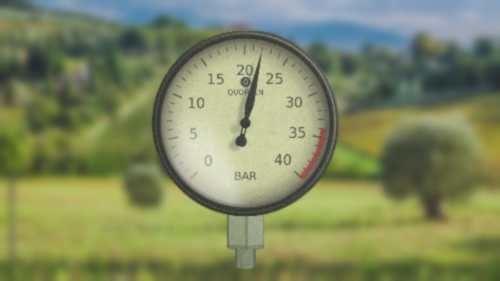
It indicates 22,bar
